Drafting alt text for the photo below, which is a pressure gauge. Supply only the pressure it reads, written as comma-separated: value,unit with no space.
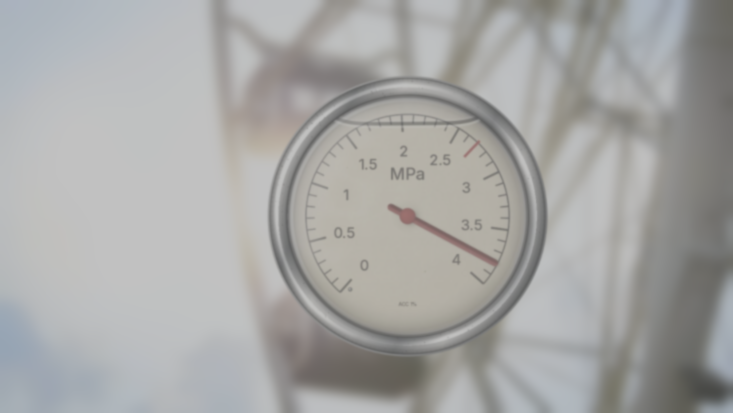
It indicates 3.8,MPa
